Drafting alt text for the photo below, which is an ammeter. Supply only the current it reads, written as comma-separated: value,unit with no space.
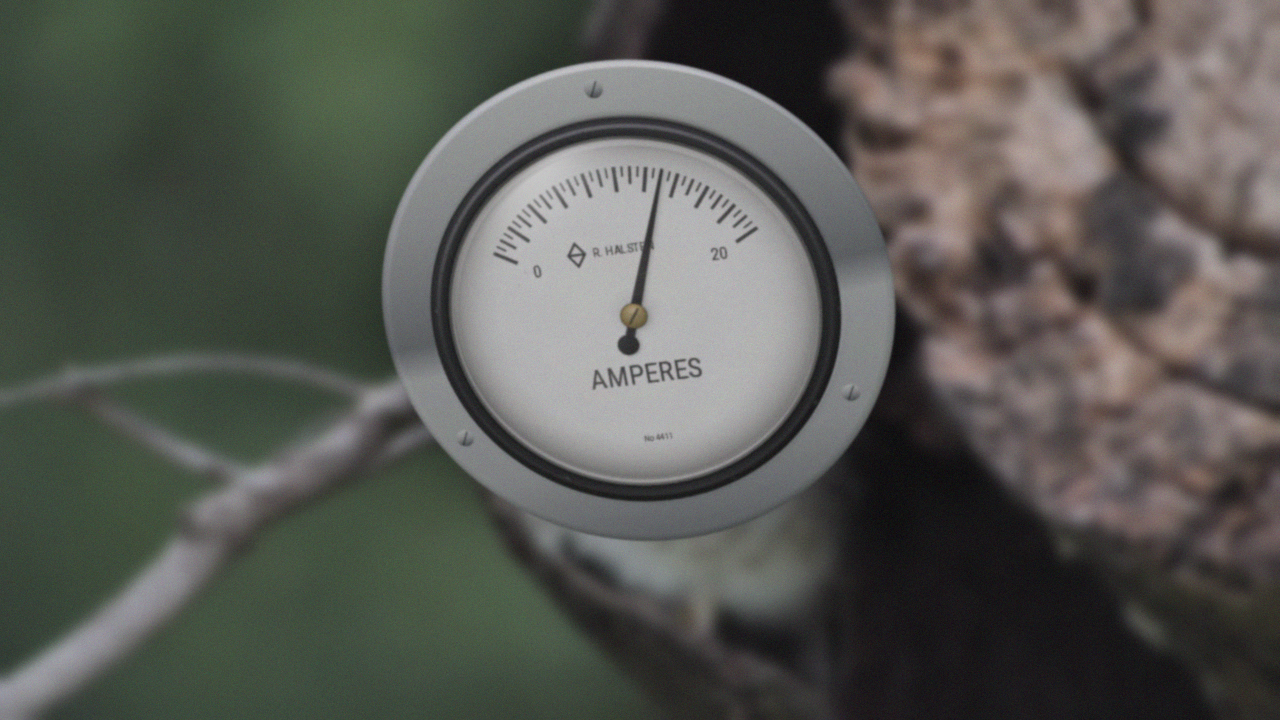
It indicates 13,A
